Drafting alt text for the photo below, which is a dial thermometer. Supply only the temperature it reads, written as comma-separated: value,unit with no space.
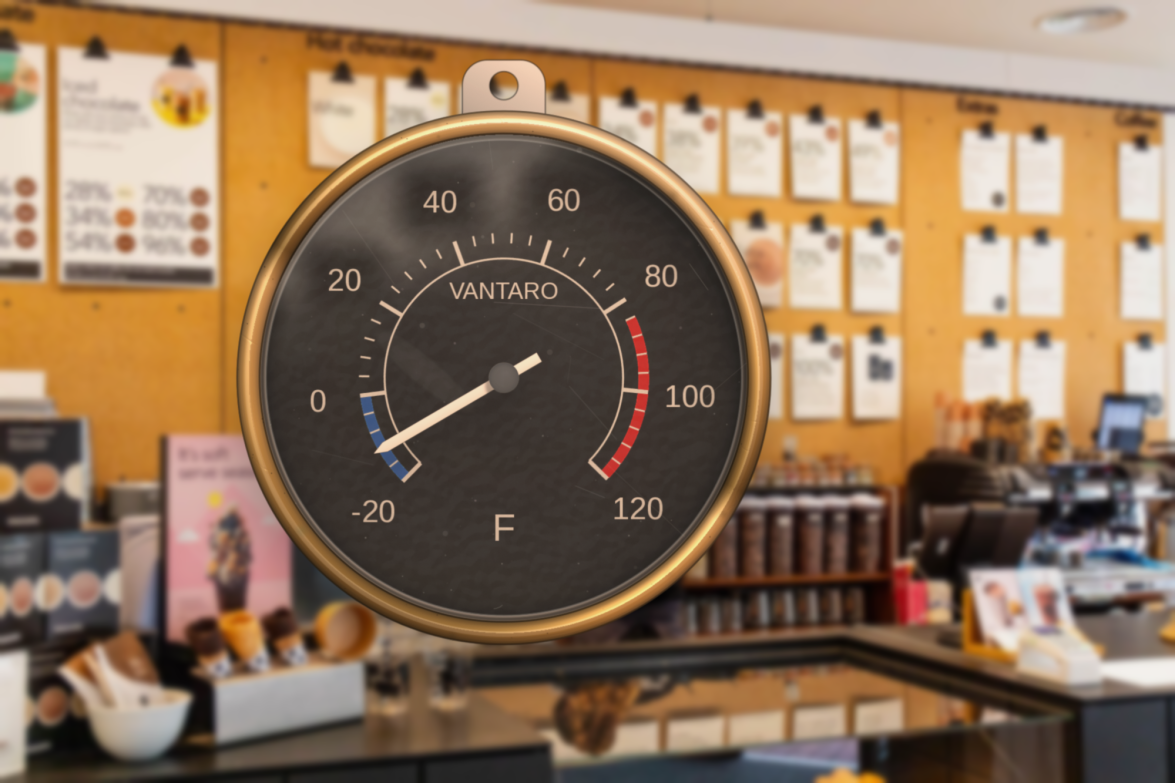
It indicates -12,°F
